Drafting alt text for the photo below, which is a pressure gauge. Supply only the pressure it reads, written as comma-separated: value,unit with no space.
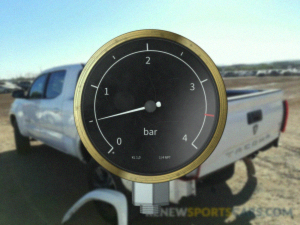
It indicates 0.5,bar
